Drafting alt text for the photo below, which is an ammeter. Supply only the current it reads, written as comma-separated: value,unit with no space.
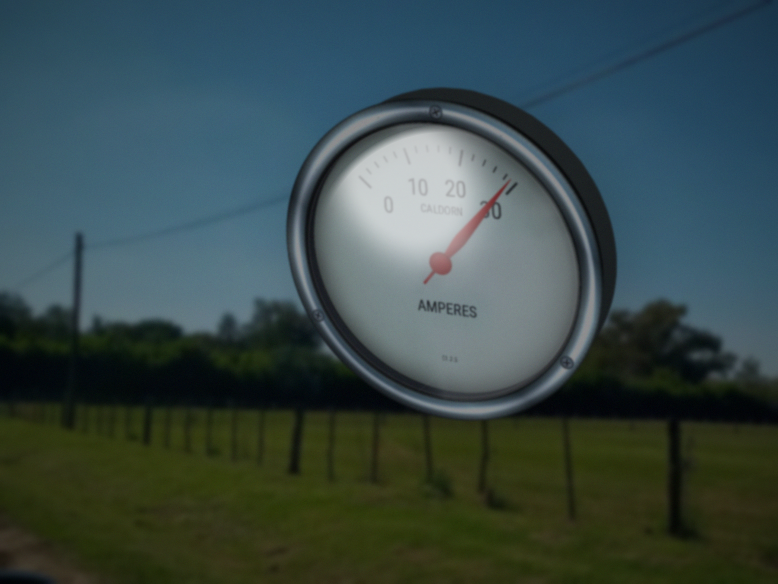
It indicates 29,A
